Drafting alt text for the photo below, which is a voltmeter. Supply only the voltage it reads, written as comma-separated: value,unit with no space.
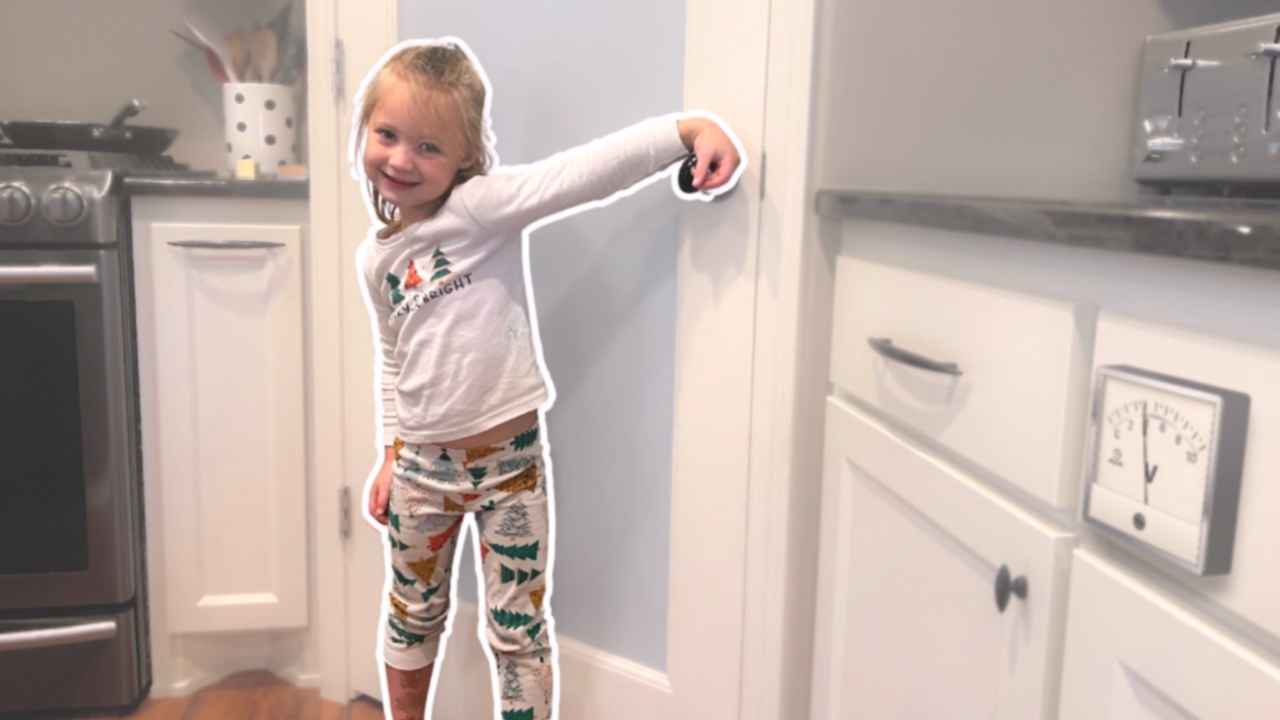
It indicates 4,V
